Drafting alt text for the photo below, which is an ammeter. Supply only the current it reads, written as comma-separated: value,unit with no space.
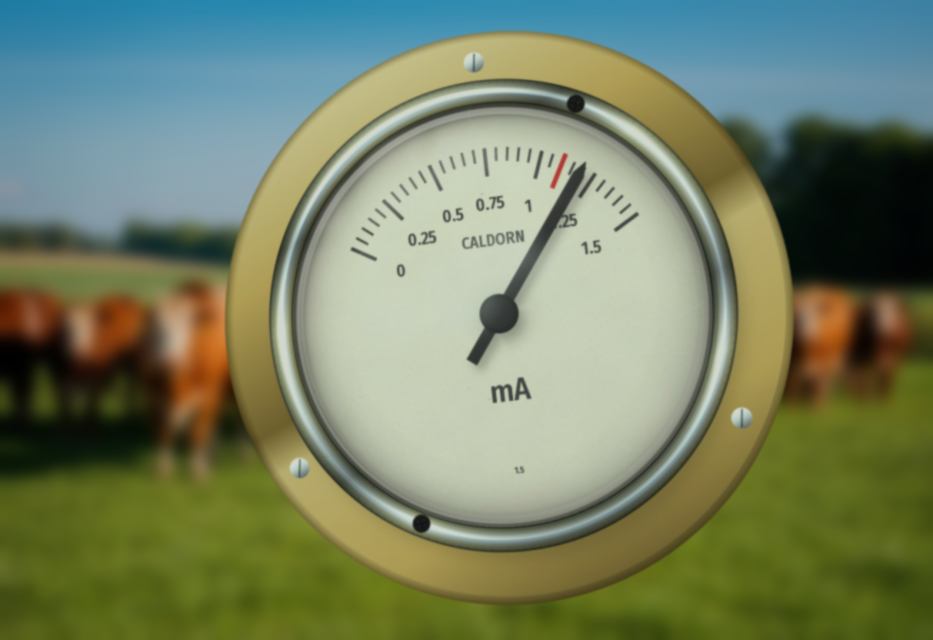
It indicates 1.2,mA
